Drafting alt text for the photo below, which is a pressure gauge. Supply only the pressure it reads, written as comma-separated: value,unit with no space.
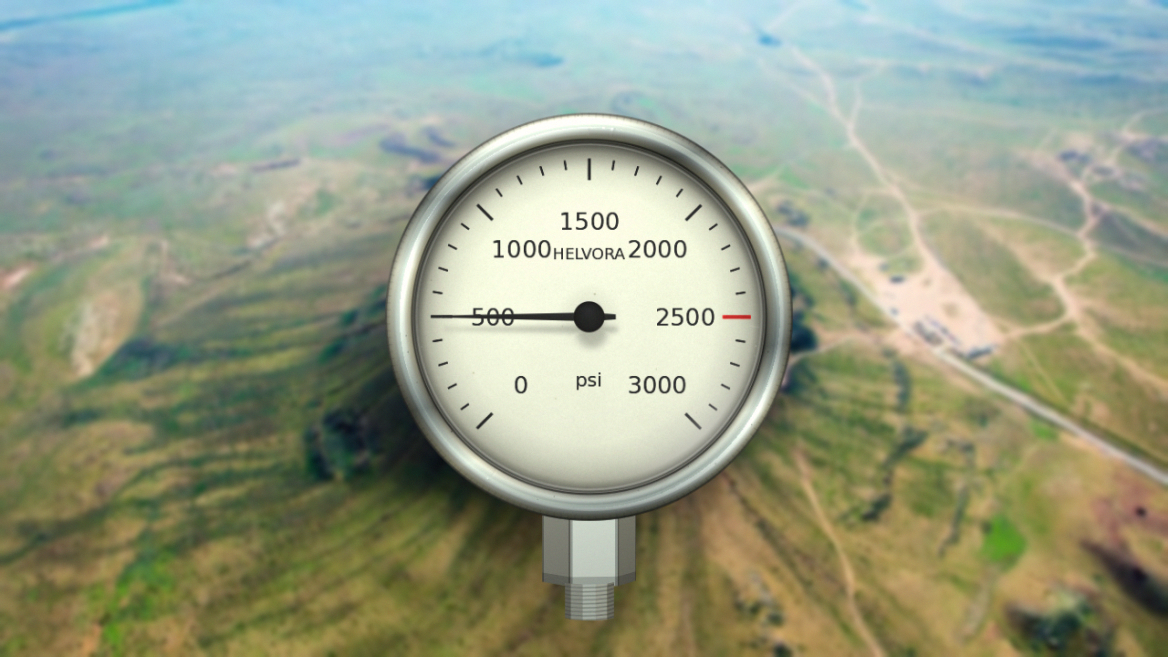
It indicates 500,psi
